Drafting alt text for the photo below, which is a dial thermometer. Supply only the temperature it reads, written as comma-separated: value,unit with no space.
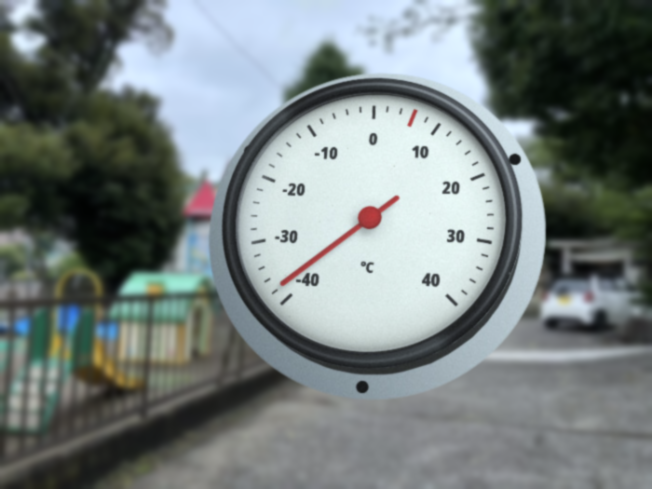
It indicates -38,°C
